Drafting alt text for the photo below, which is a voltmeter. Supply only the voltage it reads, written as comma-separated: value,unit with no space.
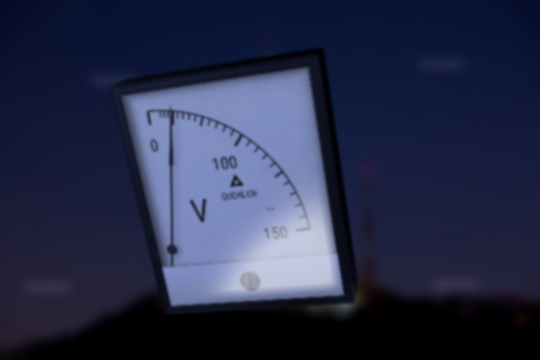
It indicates 50,V
